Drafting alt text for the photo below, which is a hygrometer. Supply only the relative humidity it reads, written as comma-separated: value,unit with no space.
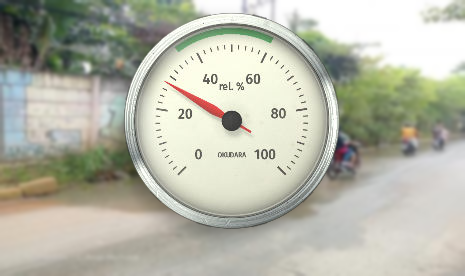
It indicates 28,%
